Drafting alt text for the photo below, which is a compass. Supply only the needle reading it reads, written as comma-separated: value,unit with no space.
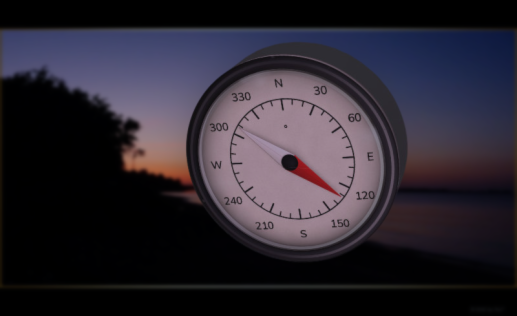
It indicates 130,°
